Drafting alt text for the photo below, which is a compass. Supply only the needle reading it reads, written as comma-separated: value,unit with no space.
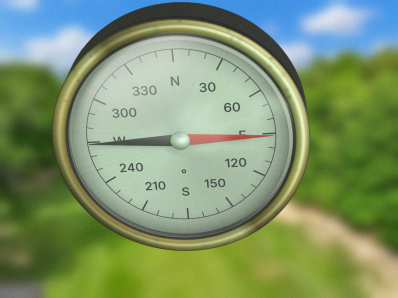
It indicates 90,°
